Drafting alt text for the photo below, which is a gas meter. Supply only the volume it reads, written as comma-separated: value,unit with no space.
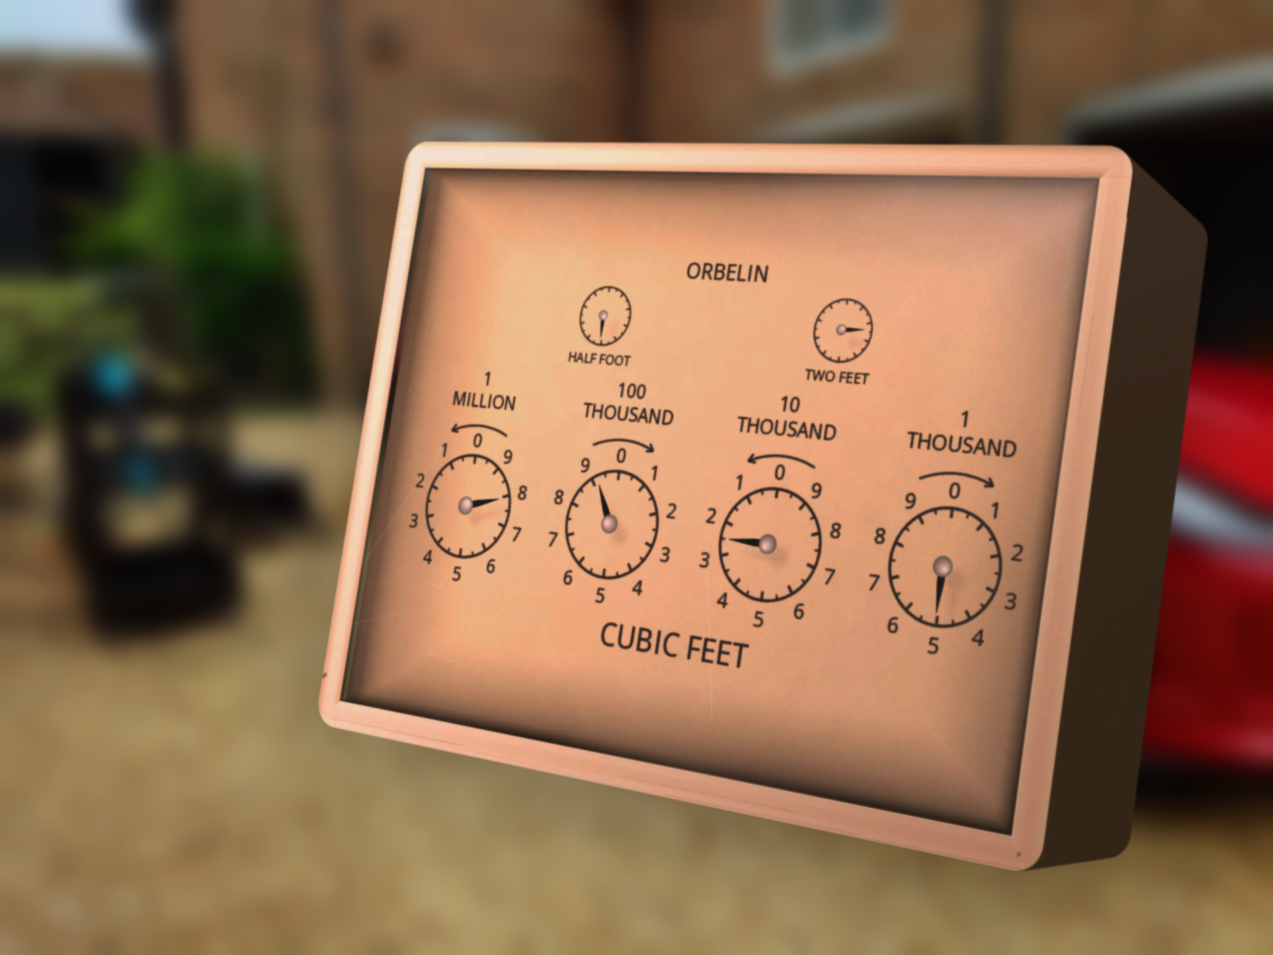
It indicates 792500,ft³
